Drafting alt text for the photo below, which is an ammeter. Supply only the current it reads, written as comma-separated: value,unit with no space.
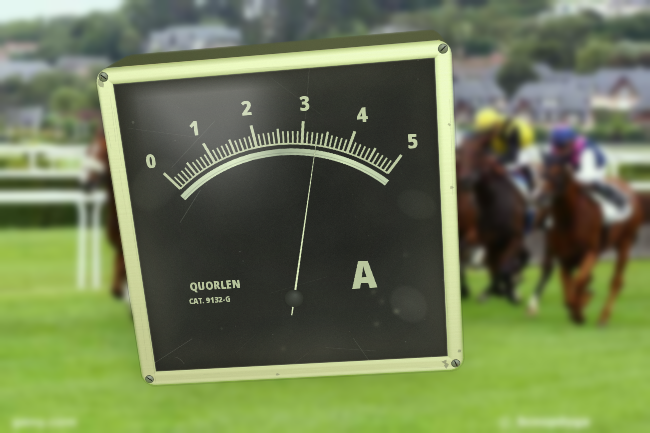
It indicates 3.3,A
